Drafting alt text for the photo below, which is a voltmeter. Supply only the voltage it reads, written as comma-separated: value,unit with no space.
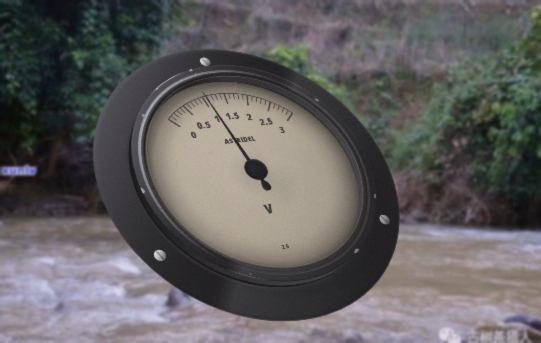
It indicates 1,V
